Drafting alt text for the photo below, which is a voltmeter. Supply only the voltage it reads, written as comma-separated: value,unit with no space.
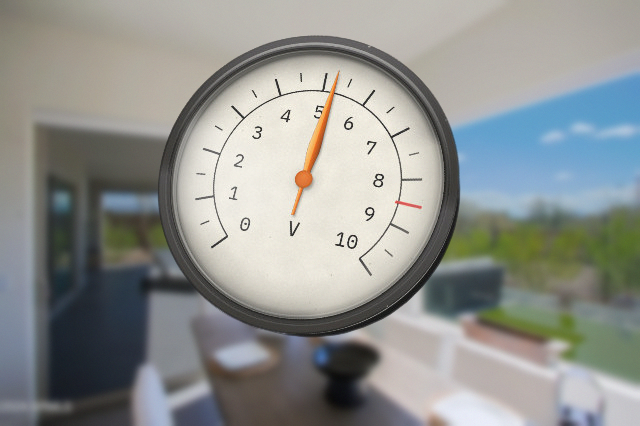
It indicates 5.25,V
